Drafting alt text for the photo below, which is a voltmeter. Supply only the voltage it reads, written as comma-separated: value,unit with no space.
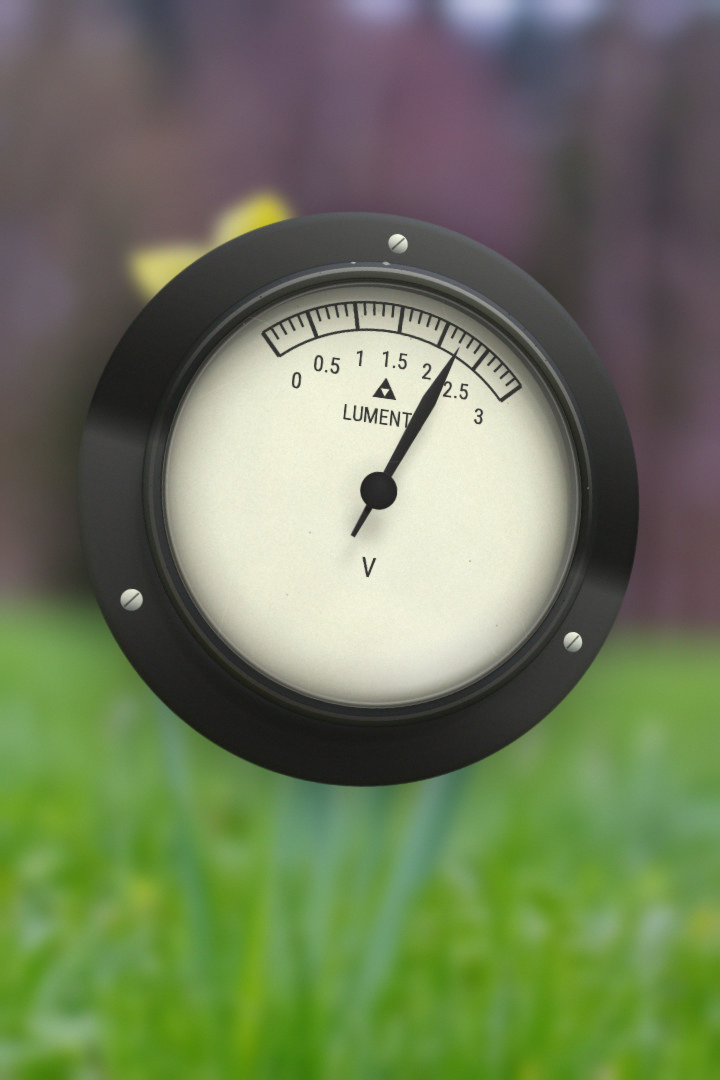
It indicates 2.2,V
